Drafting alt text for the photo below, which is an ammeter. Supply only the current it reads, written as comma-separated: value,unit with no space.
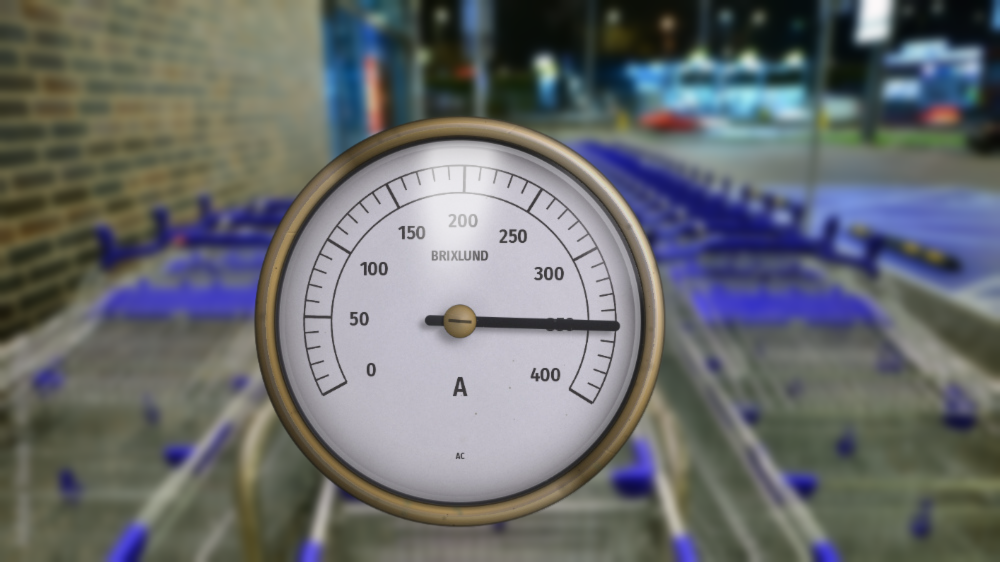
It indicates 350,A
